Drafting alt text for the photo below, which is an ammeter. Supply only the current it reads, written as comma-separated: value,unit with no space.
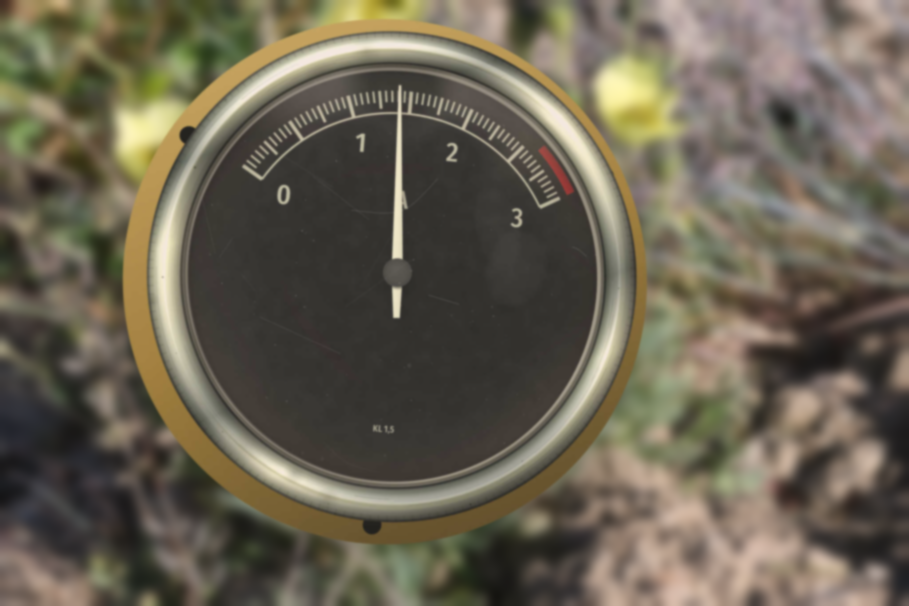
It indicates 1.4,A
